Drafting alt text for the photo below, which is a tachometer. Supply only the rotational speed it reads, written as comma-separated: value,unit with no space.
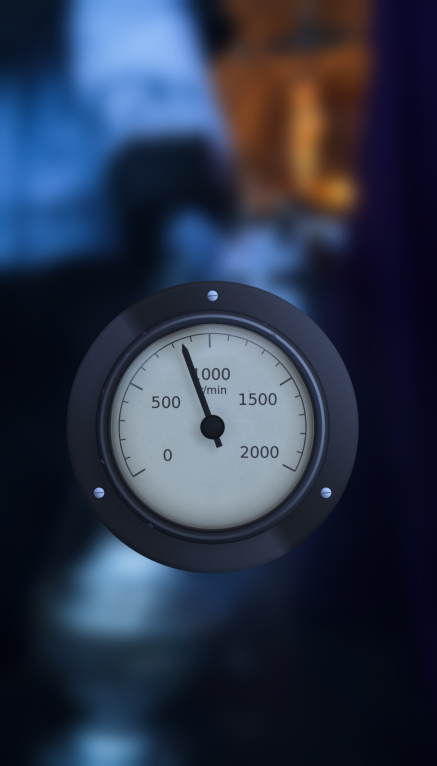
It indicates 850,rpm
